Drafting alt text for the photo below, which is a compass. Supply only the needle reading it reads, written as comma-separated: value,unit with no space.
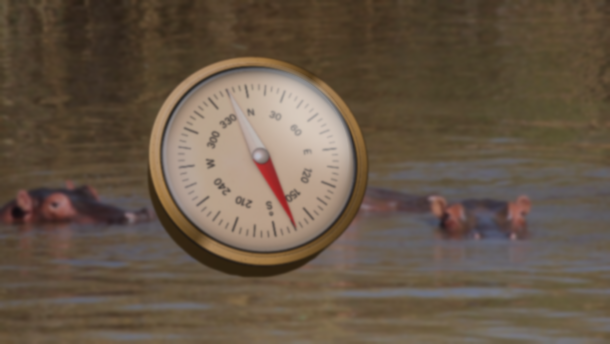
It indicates 165,°
